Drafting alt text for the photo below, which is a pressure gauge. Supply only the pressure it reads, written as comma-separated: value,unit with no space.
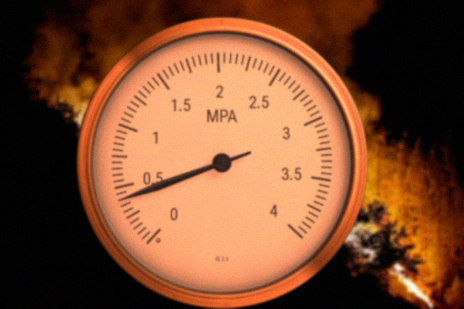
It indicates 0.4,MPa
